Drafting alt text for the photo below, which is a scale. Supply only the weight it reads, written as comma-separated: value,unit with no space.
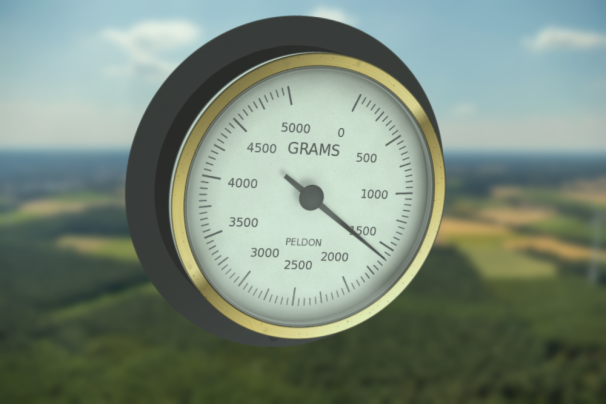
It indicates 1600,g
